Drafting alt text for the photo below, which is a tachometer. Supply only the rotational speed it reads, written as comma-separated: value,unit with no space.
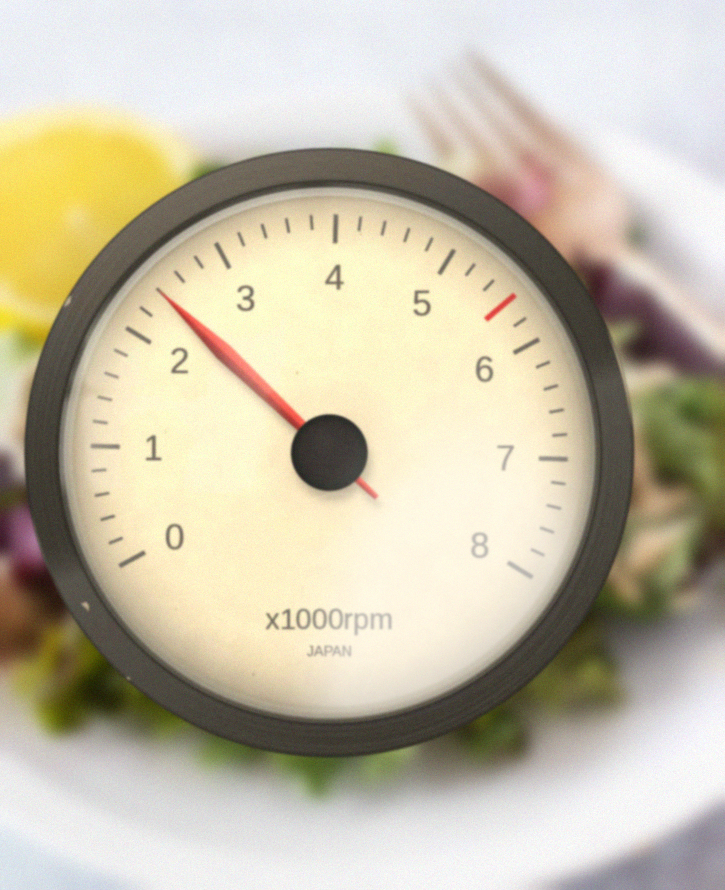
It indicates 2400,rpm
